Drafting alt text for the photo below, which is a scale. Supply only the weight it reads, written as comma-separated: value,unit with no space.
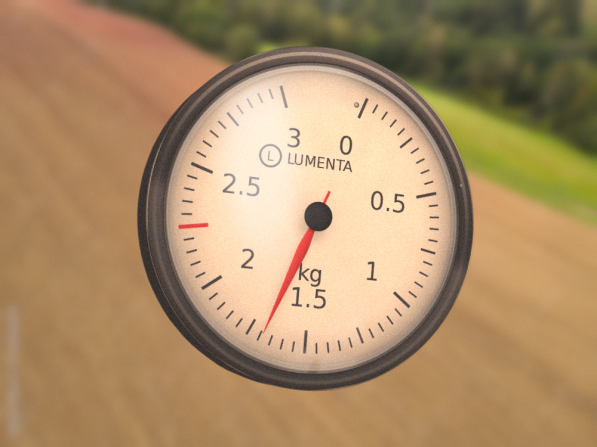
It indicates 1.7,kg
